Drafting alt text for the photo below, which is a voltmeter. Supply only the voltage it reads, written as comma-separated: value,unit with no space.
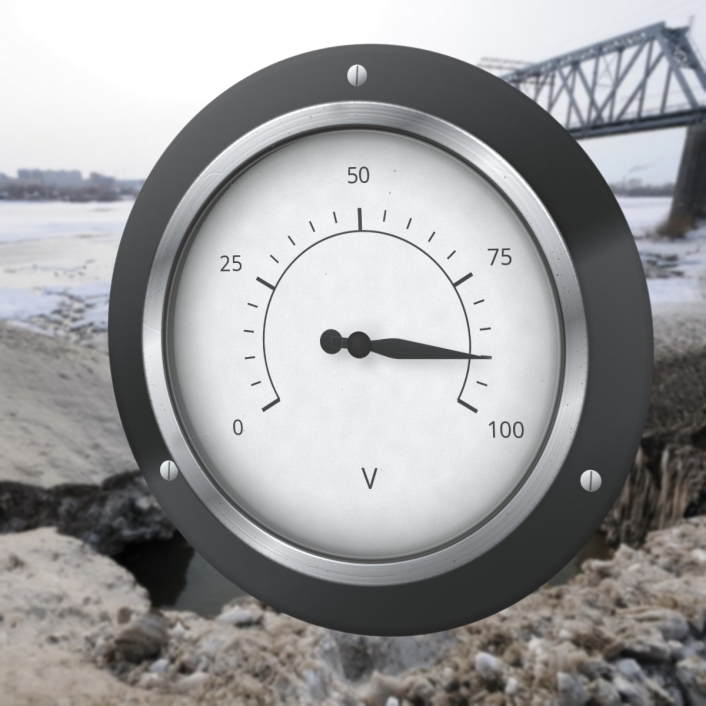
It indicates 90,V
